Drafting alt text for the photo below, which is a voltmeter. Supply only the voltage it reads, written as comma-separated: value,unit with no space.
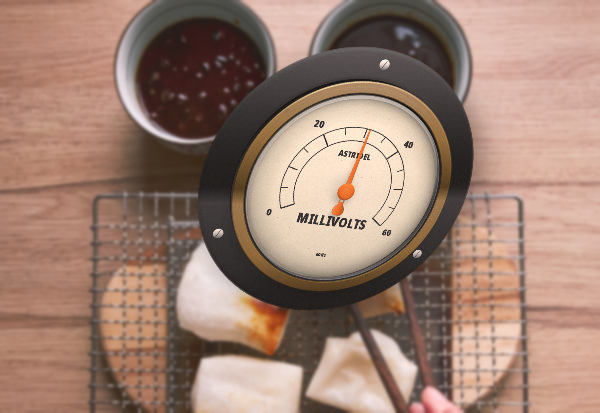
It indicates 30,mV
